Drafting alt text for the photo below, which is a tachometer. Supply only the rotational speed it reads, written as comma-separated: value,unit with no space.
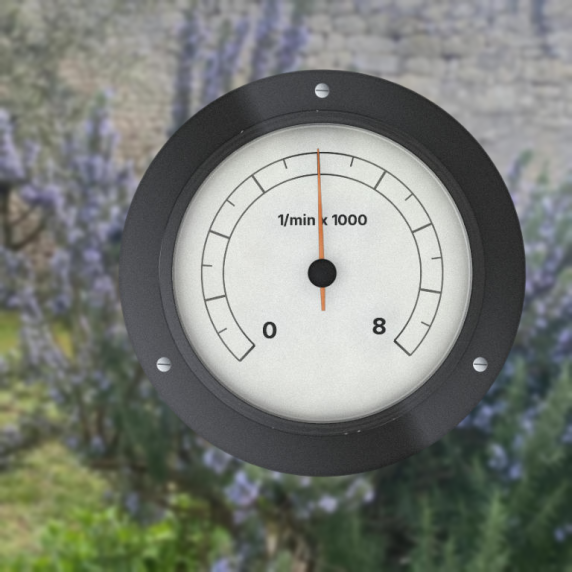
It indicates 4000,rpm
